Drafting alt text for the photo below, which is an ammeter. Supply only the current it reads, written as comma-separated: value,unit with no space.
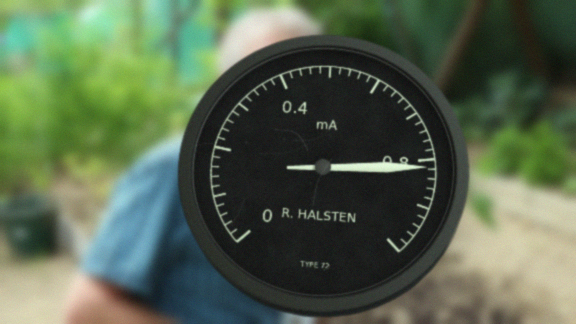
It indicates 0.82,mA
